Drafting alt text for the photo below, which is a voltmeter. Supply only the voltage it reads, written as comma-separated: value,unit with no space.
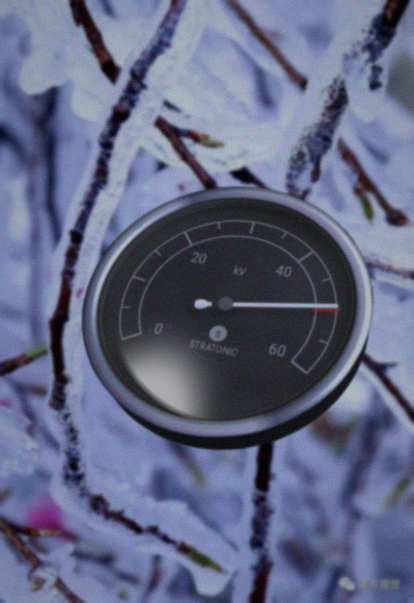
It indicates 50,kV
